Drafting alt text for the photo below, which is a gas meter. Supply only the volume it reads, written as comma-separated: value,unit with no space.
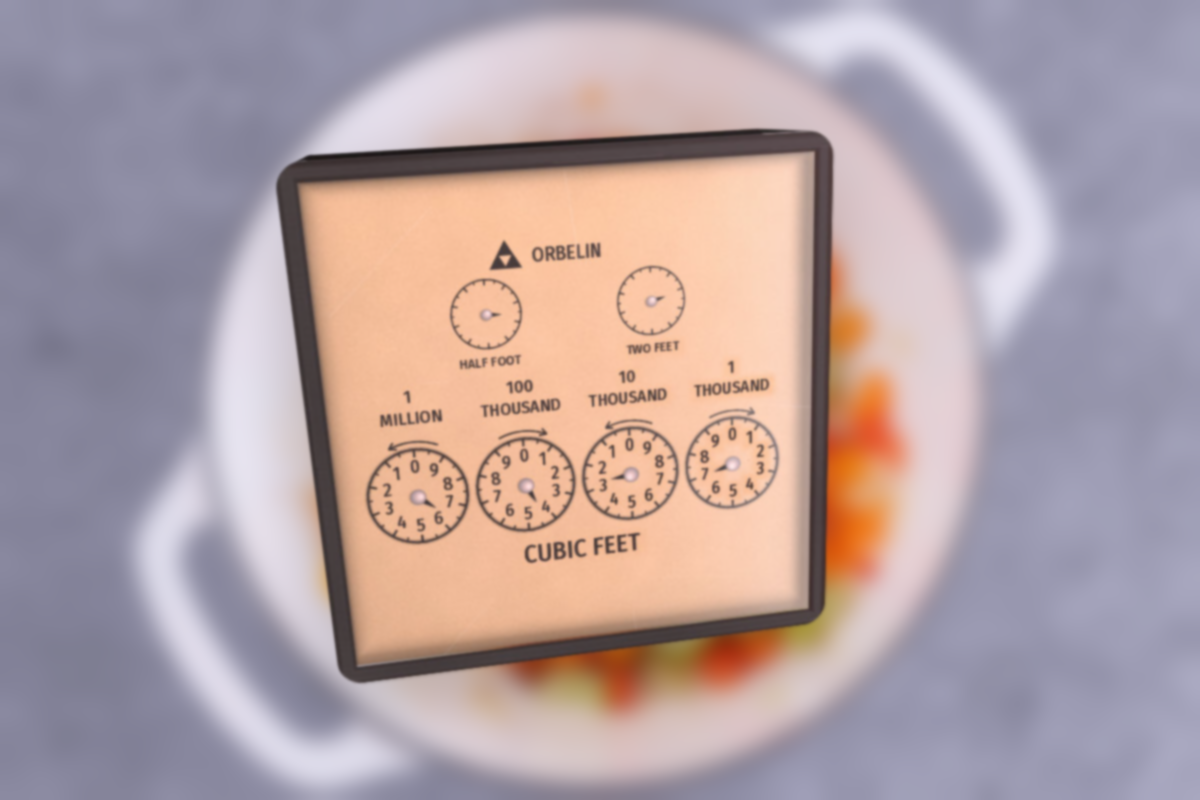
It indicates 642700,ft³
